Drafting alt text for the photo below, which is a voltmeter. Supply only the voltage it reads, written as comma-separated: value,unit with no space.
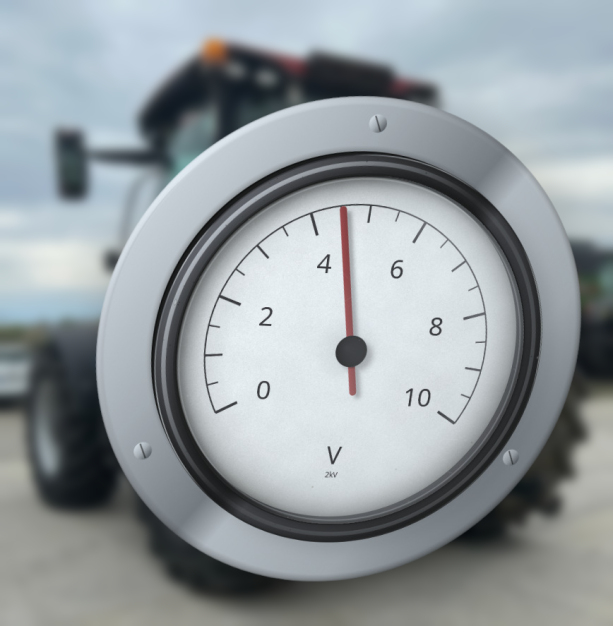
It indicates 4.5,V
